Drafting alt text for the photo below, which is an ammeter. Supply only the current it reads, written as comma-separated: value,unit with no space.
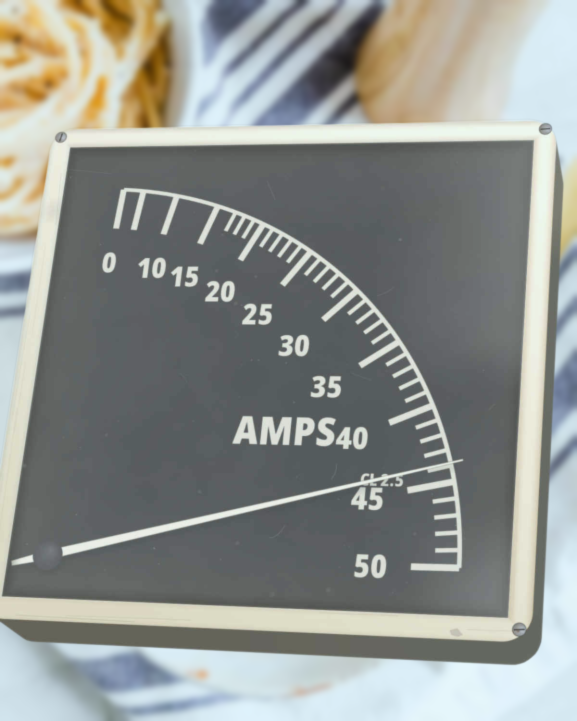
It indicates 44,A
